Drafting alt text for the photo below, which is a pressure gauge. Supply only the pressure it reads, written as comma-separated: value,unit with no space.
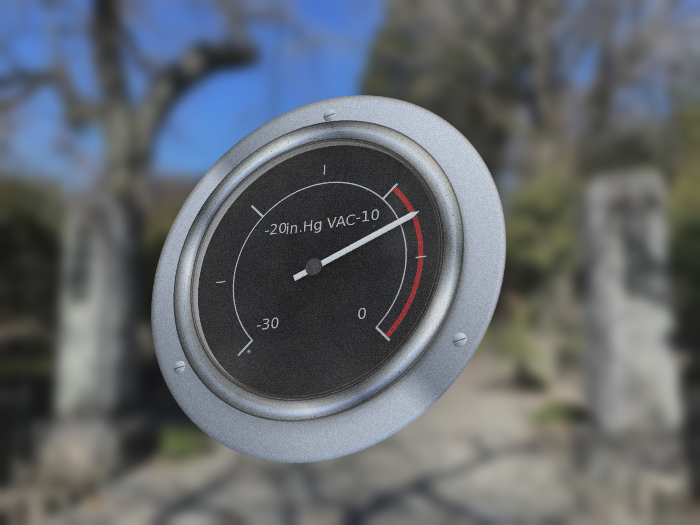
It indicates -7.5,inHg
